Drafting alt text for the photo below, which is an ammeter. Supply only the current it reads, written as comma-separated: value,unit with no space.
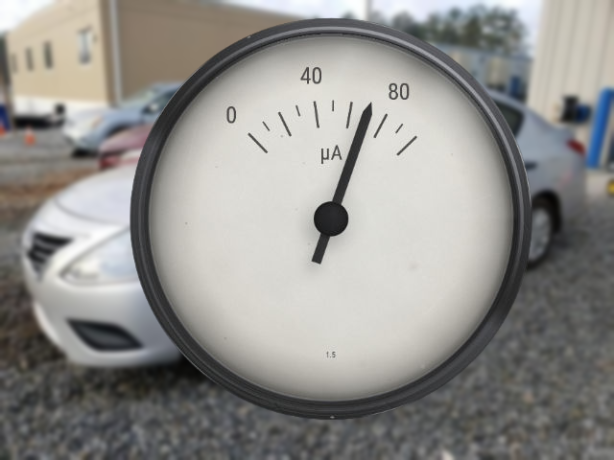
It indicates 70,µA
